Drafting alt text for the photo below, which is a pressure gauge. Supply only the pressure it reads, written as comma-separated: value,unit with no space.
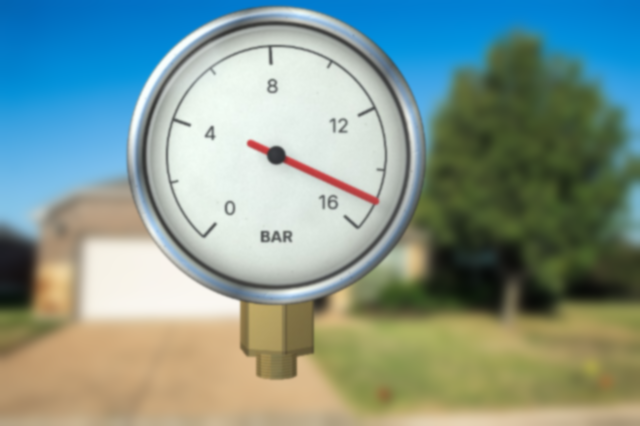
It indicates 15,bar
